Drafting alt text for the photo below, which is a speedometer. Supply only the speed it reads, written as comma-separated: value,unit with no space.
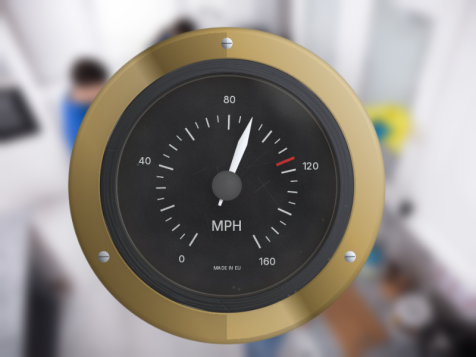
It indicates 90,mph
